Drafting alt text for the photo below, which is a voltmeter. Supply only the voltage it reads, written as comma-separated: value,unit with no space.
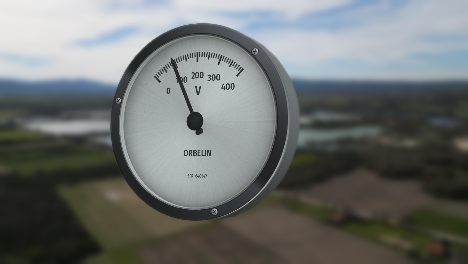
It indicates 100,V
